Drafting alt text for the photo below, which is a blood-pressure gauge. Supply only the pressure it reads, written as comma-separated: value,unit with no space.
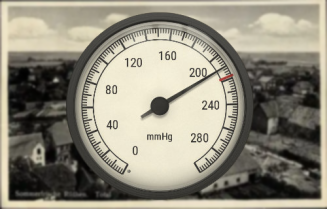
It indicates 210,mmHg
